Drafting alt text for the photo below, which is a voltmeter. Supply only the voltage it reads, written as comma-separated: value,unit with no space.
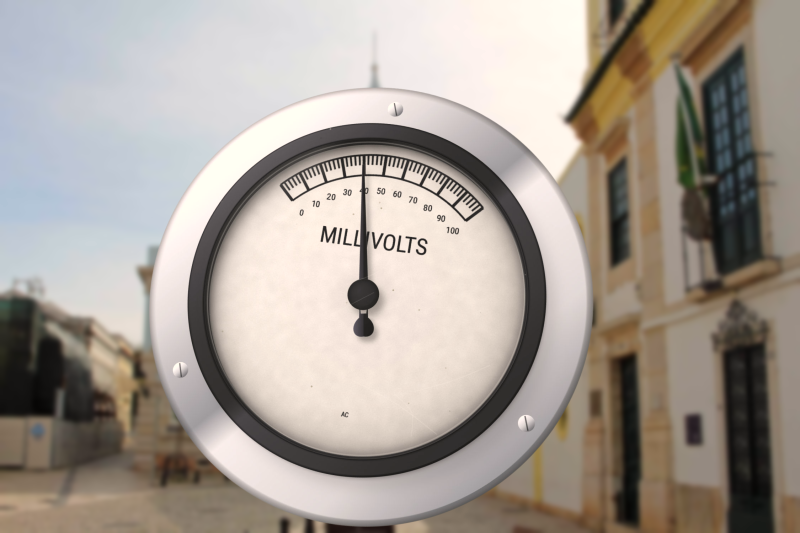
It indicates 40,mV
